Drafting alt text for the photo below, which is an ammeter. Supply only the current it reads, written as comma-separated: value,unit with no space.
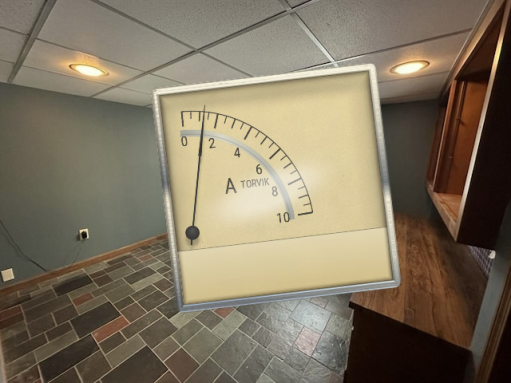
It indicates 1.25,A
